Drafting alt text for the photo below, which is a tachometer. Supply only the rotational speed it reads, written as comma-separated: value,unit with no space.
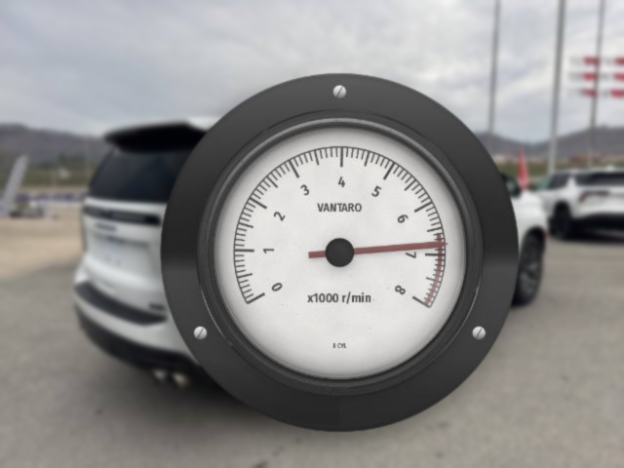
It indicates 6800,rpm
